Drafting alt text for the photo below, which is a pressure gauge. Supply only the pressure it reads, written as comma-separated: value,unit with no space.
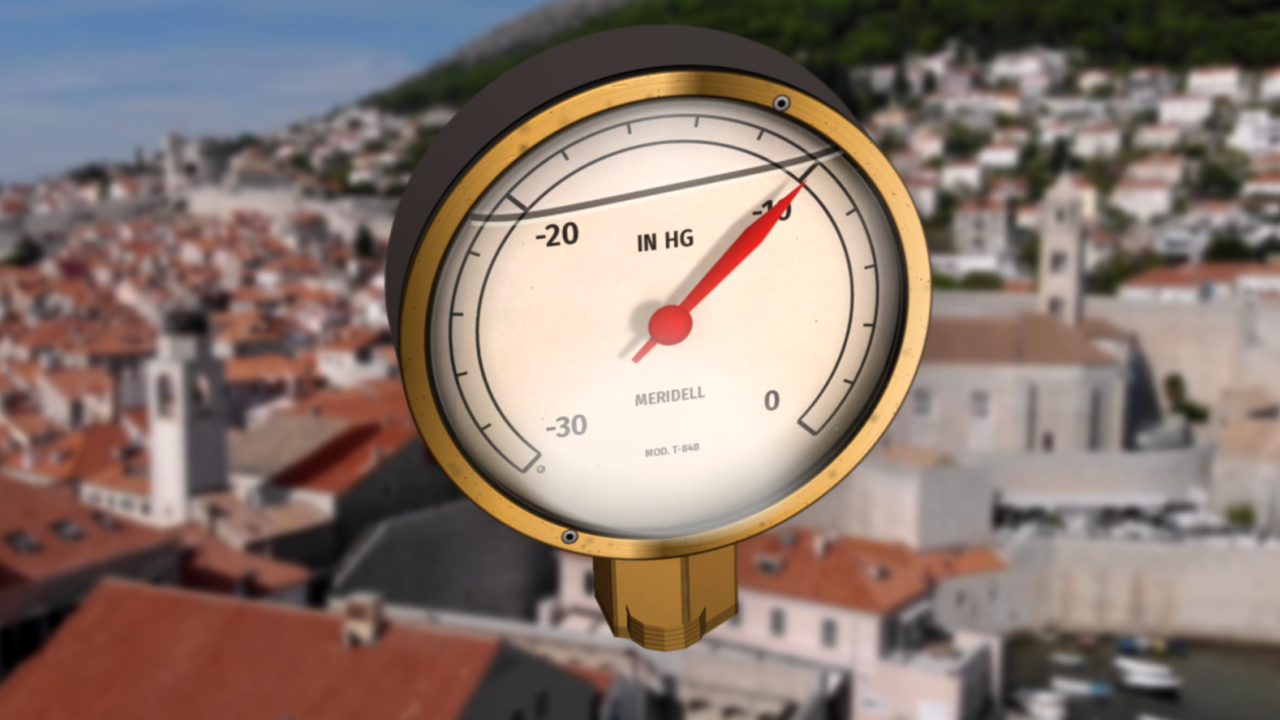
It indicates -10,inHg
